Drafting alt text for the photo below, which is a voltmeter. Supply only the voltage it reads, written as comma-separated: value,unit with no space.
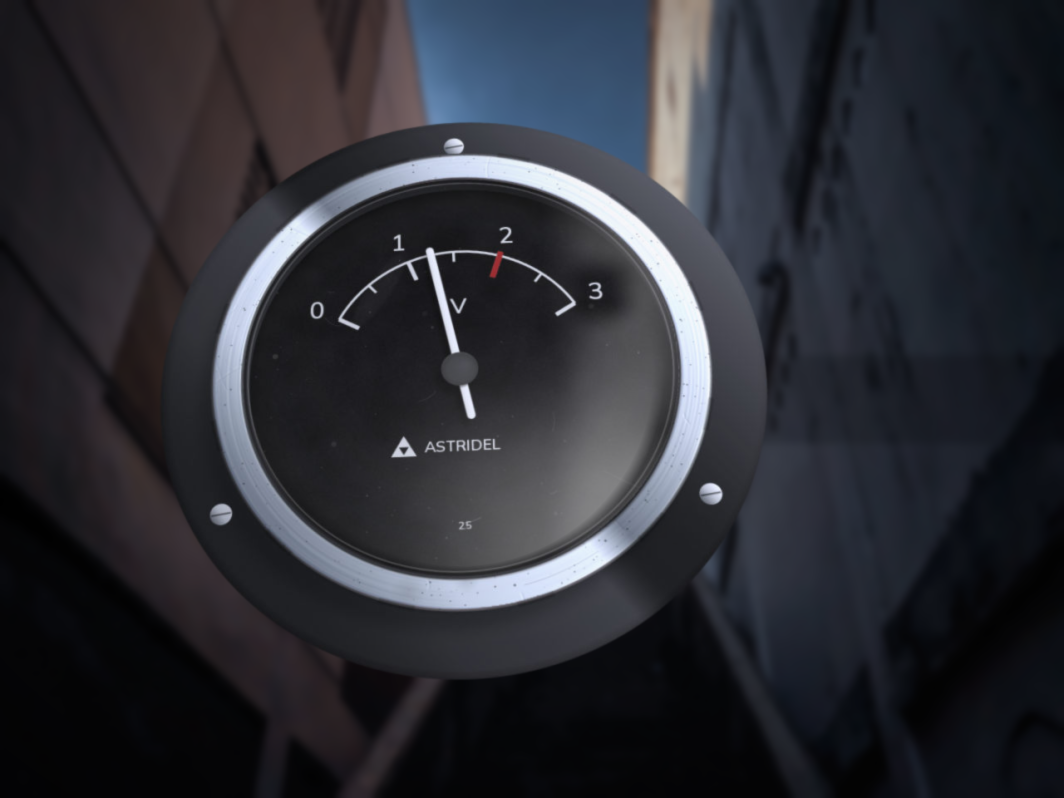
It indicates 1.25,V
